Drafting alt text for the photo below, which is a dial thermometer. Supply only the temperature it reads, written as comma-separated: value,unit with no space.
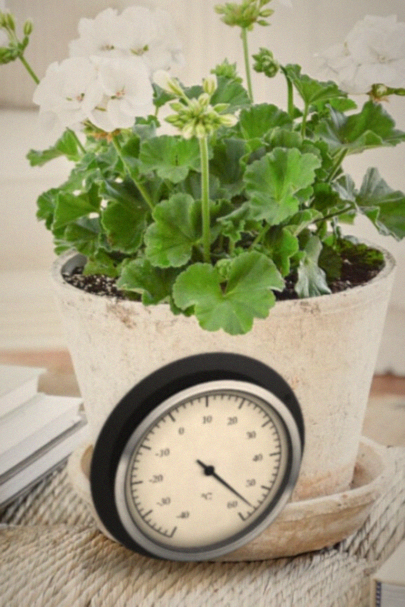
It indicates 56,°C
